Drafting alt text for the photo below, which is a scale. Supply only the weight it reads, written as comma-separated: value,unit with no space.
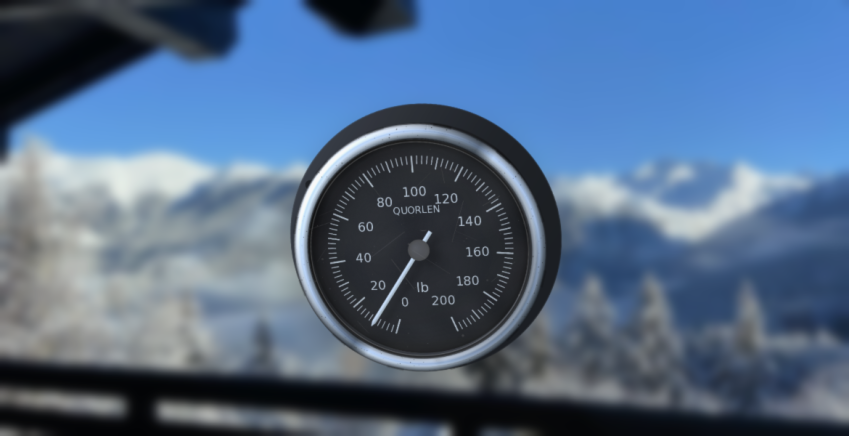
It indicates 10,lb
